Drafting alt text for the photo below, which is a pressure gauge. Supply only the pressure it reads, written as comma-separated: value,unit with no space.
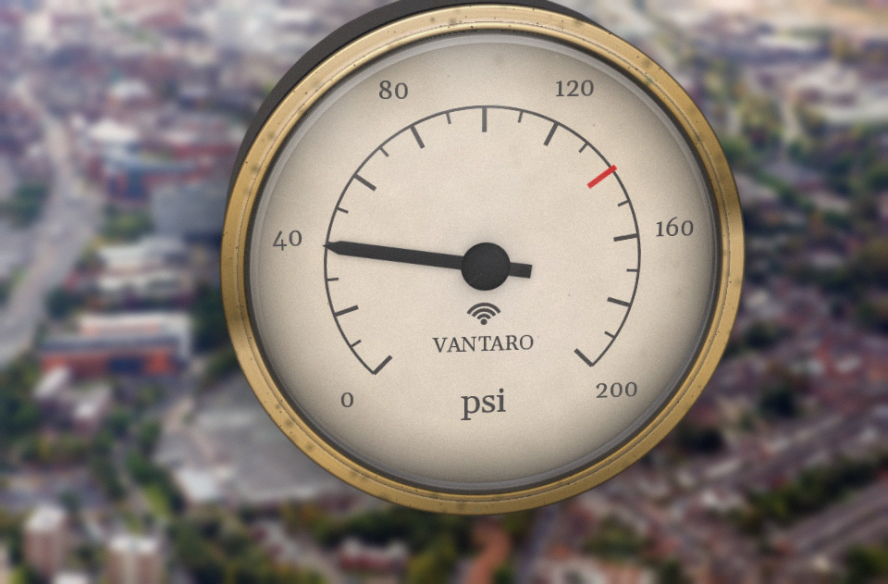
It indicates 40,psi
